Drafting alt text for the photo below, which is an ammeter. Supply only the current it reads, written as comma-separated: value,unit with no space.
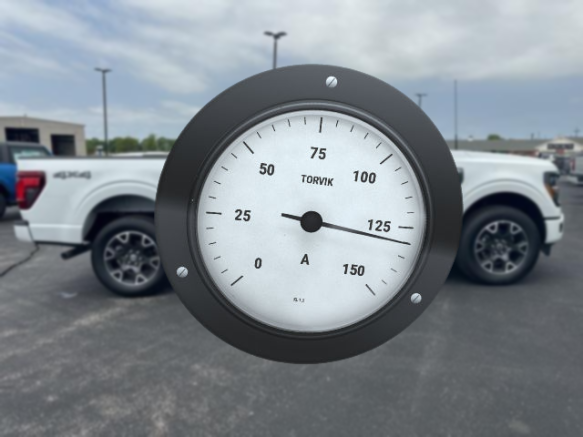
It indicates 130,A
